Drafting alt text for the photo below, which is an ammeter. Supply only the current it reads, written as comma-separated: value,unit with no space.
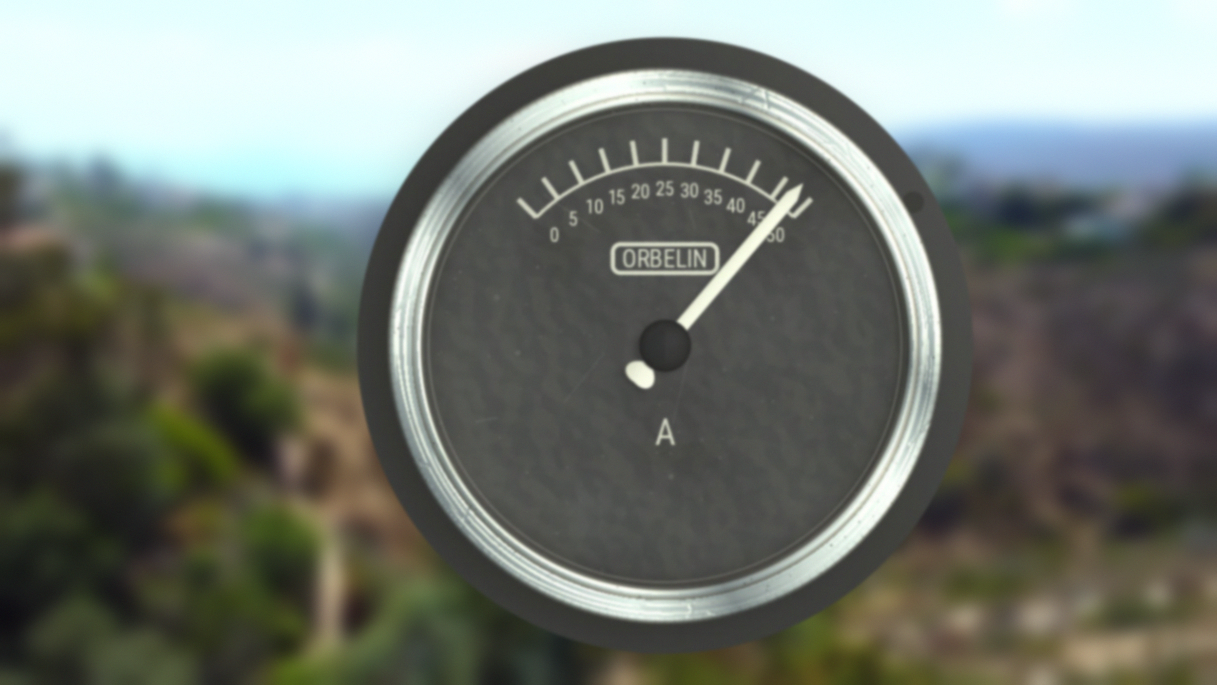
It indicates 47.5,A
